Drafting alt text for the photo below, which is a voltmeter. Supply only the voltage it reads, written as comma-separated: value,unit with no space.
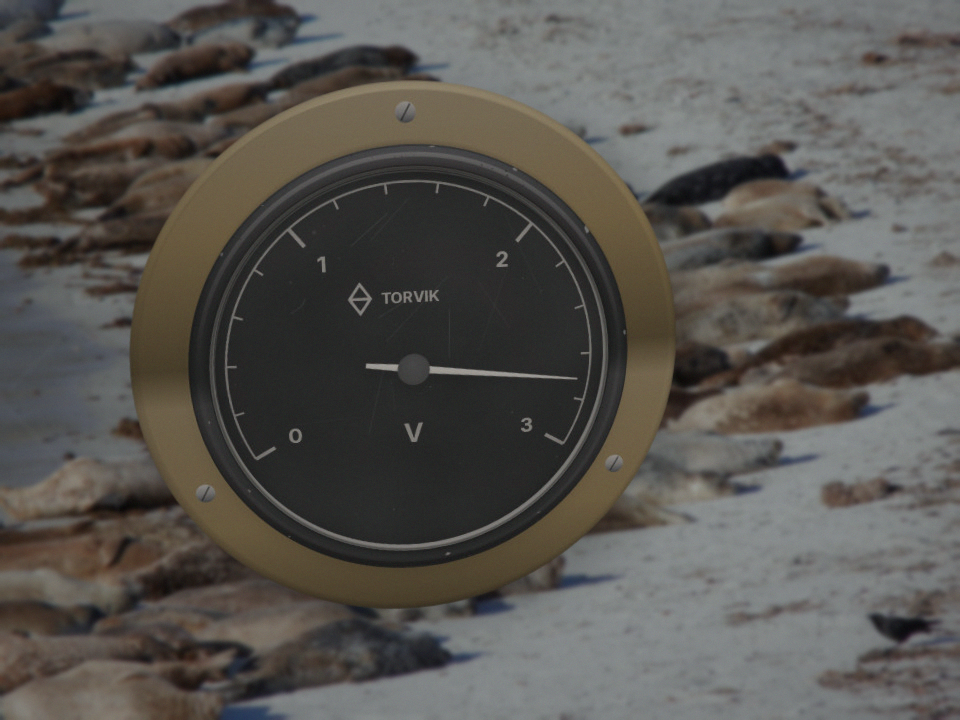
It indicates 2.7,V
